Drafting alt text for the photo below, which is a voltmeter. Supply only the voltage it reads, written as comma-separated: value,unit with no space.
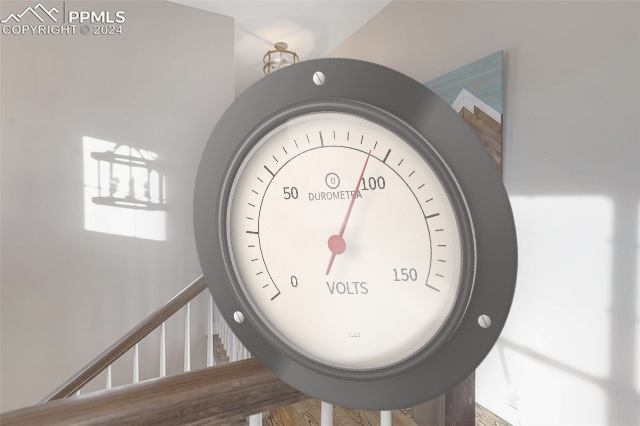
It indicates 95,V
